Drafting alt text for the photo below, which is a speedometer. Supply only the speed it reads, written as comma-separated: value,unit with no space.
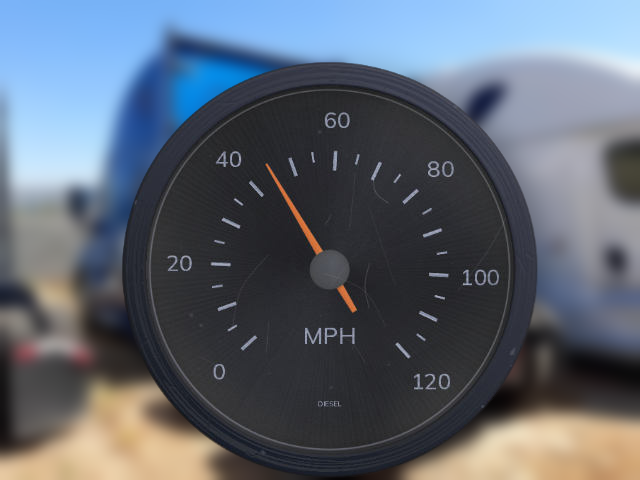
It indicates 45,mph
